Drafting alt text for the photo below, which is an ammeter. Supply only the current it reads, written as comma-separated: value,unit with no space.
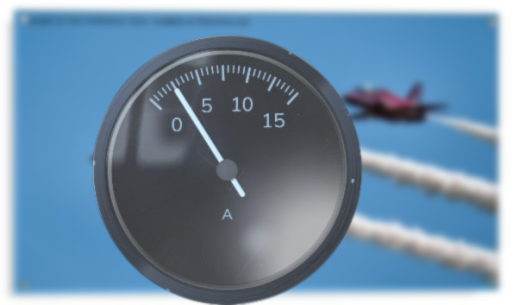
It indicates 2.5,A
